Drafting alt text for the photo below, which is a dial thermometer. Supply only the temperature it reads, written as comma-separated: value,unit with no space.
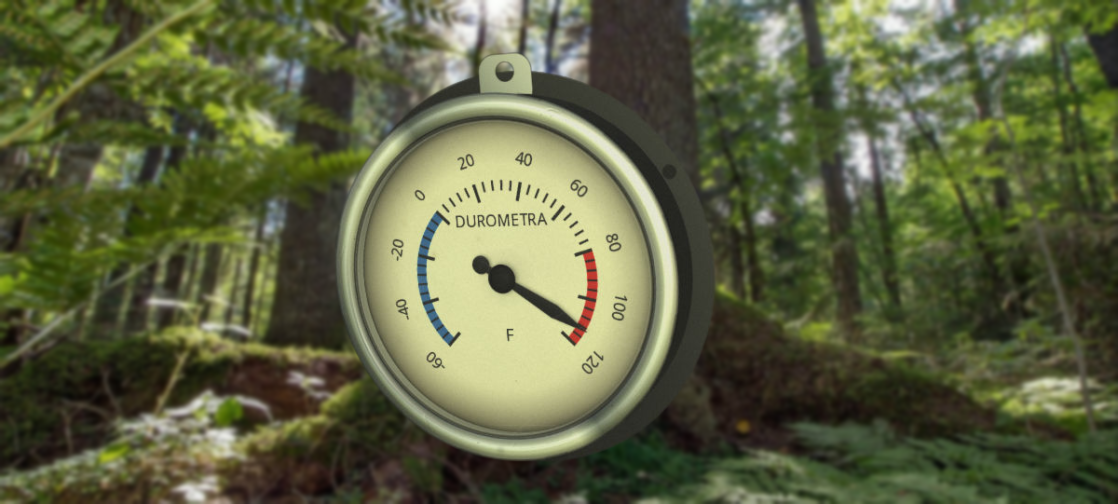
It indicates 112,°F
